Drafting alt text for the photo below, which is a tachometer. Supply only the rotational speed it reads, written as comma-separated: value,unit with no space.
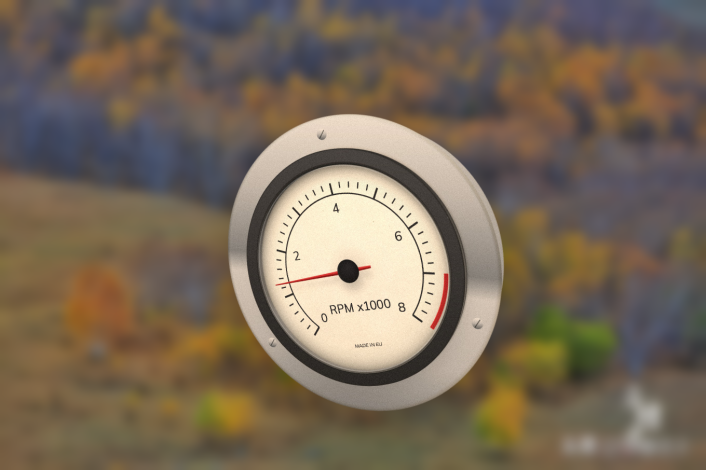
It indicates 1300,rpm
